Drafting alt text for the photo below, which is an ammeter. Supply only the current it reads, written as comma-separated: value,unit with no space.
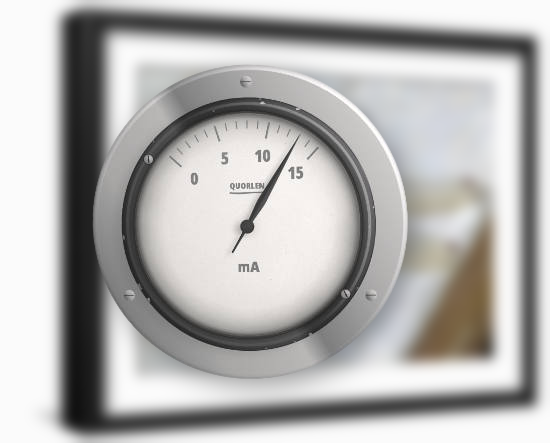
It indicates 13,mA
